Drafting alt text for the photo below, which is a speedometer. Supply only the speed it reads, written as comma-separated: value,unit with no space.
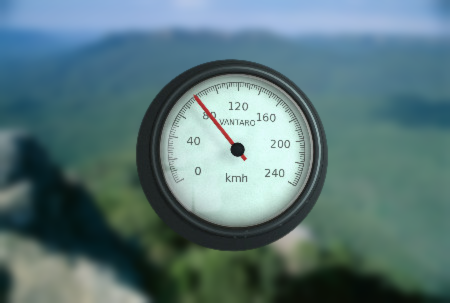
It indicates 80,km/h
